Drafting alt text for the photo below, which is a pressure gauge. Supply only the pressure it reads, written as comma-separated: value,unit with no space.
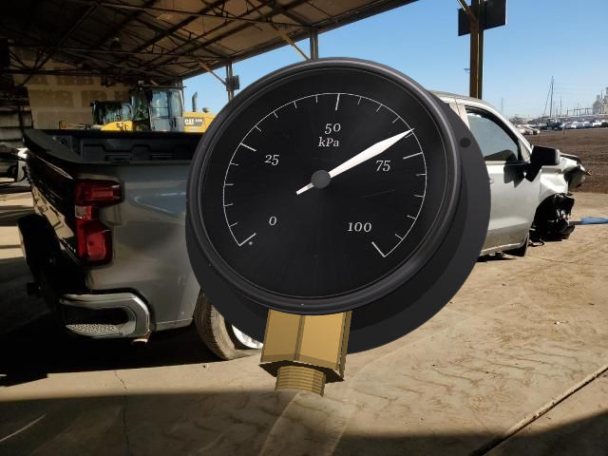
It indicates 70,kPa
